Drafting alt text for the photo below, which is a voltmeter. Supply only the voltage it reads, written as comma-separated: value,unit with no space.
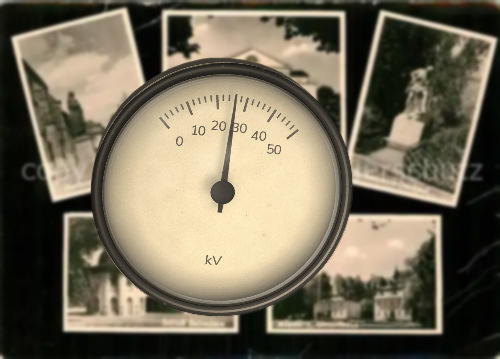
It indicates 26,kV
